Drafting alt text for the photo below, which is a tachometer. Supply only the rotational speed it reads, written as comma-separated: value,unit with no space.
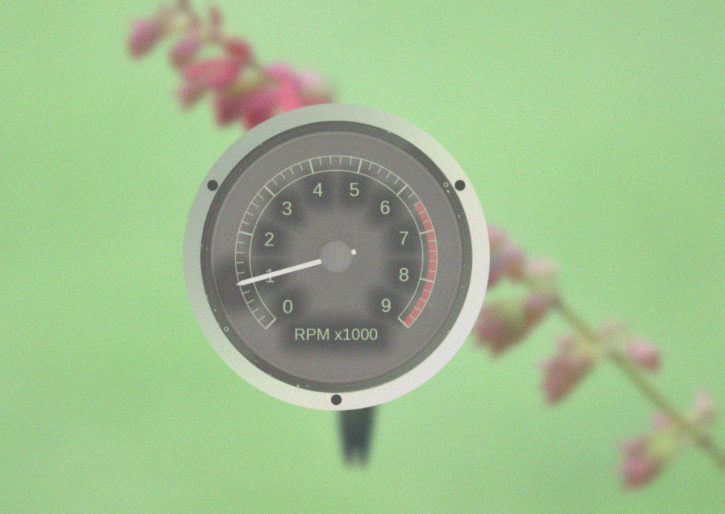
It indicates 1000,rpm
